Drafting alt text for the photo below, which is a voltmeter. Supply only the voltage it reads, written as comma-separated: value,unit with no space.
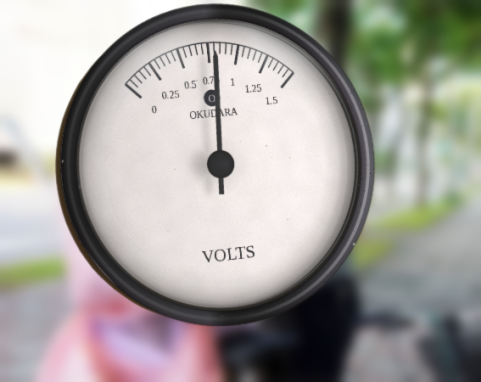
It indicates 0.8,V
